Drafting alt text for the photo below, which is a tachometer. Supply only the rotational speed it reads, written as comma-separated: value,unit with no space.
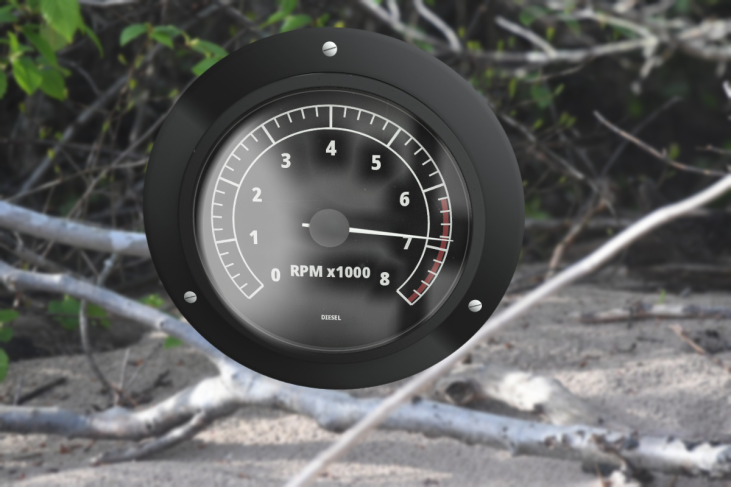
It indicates 6800,rpm
